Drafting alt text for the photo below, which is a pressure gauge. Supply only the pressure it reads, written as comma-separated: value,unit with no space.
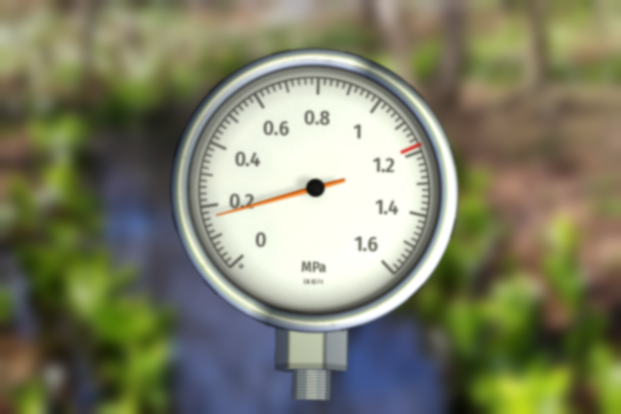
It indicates 0.16,MPa
